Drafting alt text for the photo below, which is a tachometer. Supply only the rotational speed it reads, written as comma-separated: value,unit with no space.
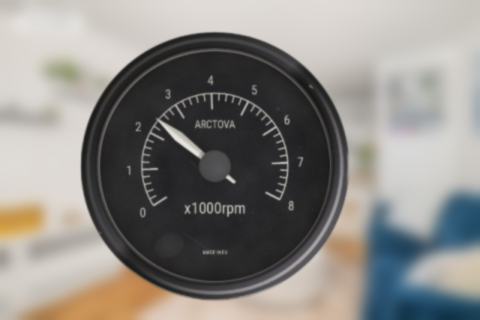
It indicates 2400,rpm
